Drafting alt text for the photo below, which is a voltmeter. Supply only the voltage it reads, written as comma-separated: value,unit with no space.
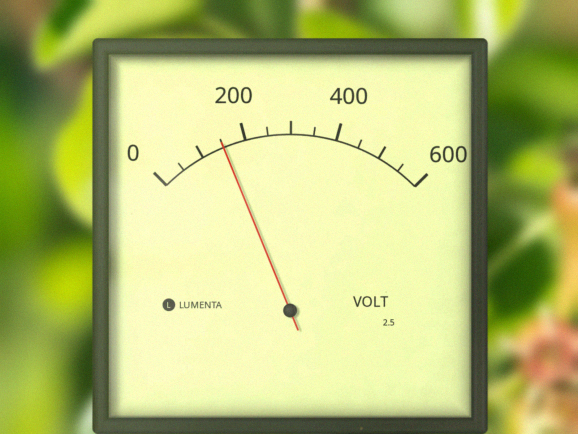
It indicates 150,V
